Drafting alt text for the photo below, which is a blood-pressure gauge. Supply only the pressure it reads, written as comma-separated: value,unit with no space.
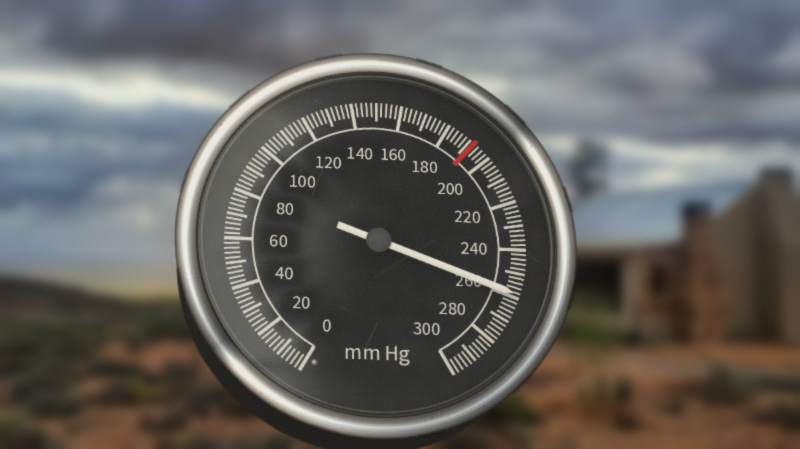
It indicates 260,mmHg
